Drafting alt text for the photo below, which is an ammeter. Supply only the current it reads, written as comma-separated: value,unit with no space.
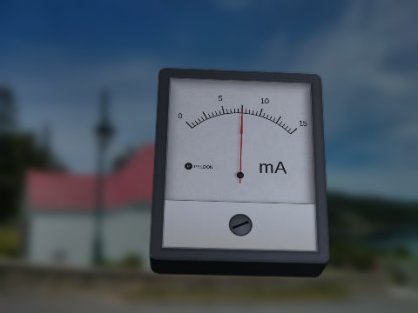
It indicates 7.5,mA
